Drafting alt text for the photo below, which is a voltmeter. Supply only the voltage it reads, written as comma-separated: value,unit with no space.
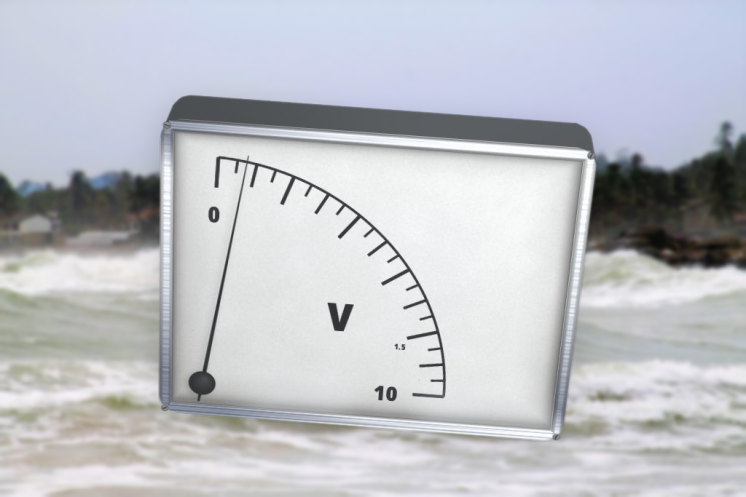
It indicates 0.75,V
